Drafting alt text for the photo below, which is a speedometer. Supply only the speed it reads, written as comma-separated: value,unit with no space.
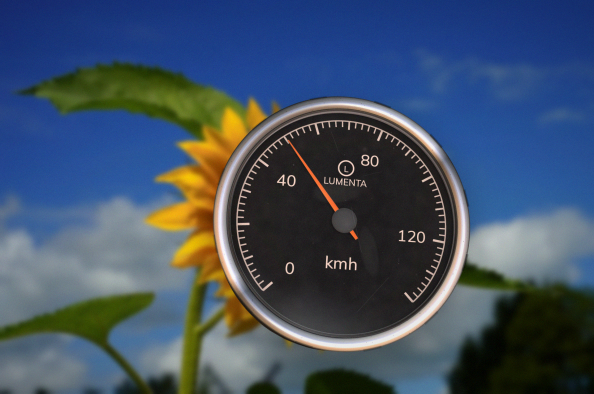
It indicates 50,km/h
